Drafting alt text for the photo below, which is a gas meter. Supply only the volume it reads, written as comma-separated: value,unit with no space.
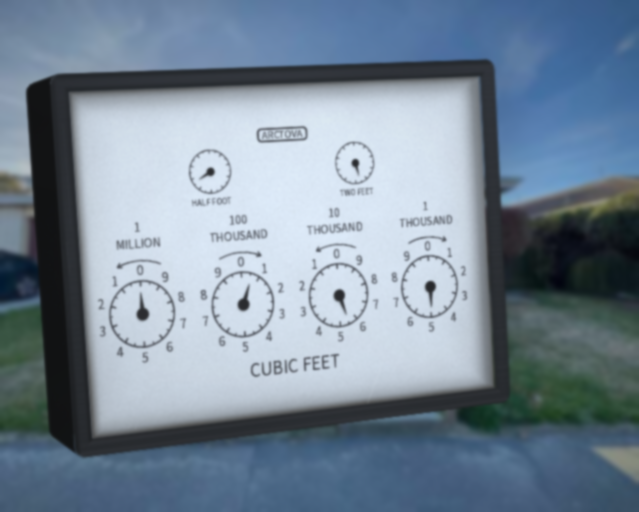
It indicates 5500,ft³
